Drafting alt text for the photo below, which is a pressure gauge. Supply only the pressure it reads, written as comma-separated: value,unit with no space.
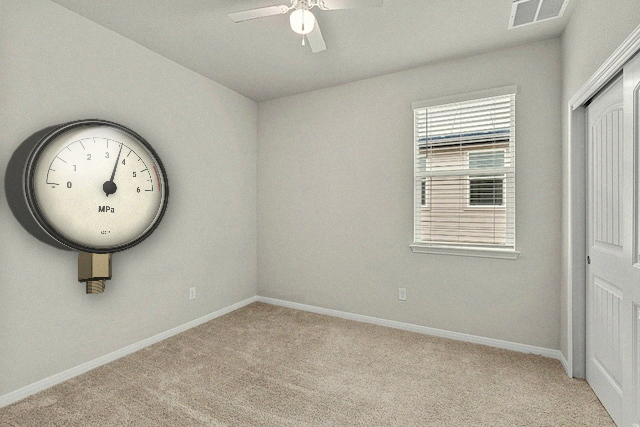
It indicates 3.5,MPa
